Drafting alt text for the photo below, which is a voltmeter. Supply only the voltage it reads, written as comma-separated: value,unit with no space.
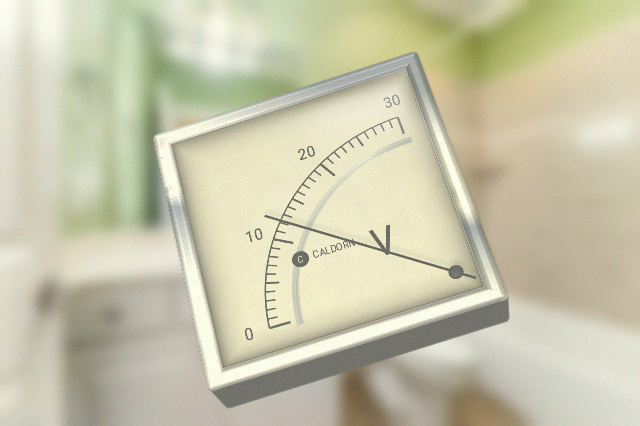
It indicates 12,V
